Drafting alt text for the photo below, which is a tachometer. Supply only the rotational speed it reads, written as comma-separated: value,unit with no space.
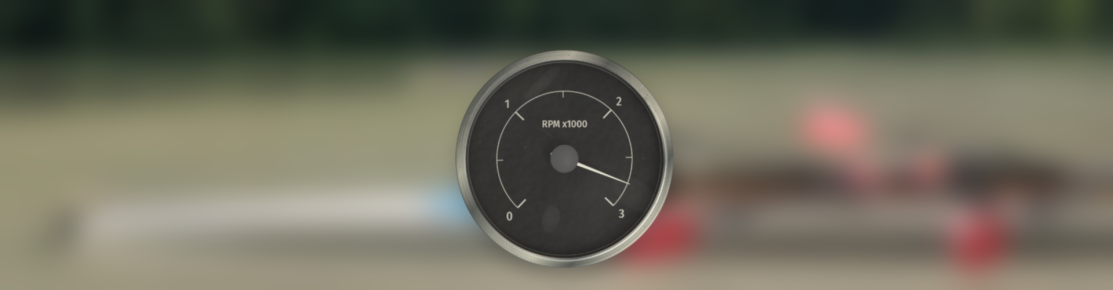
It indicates 2750,rpm
